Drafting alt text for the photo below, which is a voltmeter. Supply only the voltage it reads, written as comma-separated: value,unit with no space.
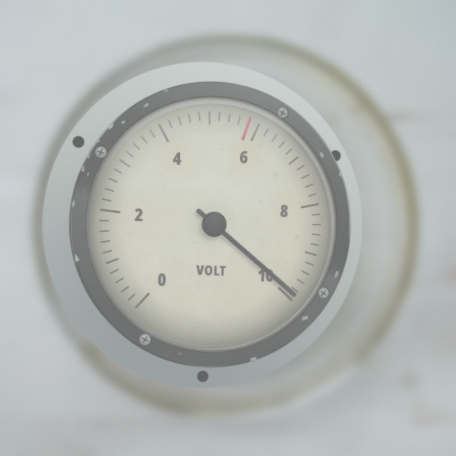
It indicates 9.9,V
